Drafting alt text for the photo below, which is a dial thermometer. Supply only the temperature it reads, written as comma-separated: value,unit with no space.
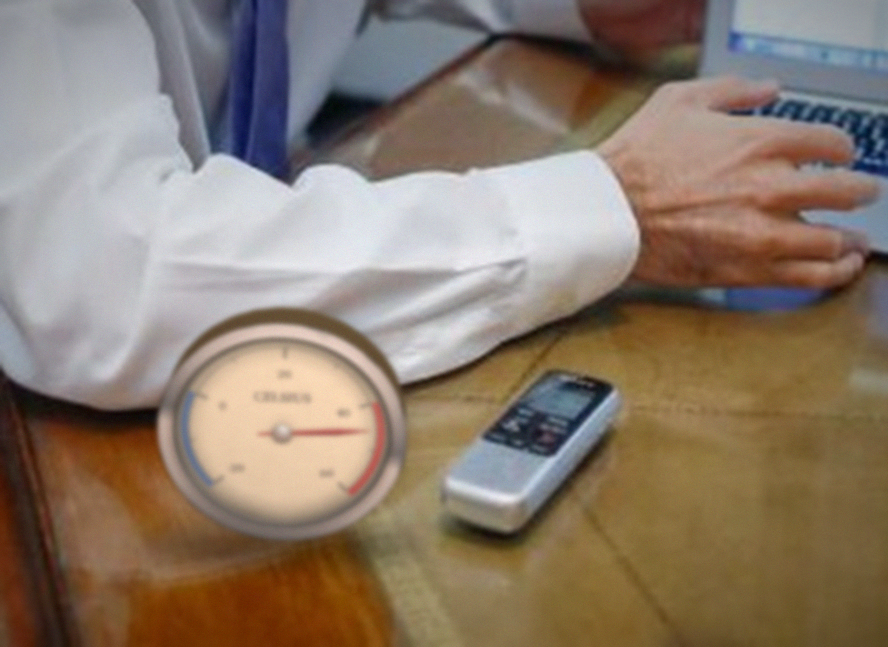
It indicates 45,°C
